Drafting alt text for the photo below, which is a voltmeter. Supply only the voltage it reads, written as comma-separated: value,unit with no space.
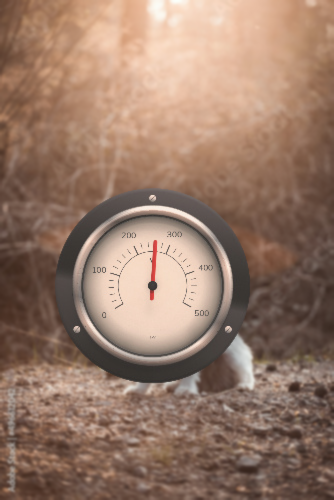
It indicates 260,V
